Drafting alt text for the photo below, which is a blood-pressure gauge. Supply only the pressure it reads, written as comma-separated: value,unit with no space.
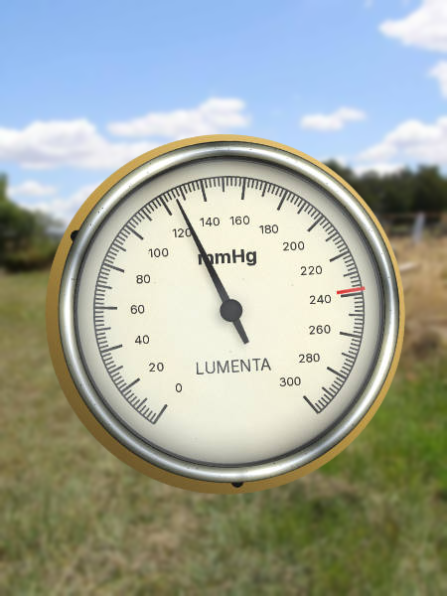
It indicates 126,mmHg
